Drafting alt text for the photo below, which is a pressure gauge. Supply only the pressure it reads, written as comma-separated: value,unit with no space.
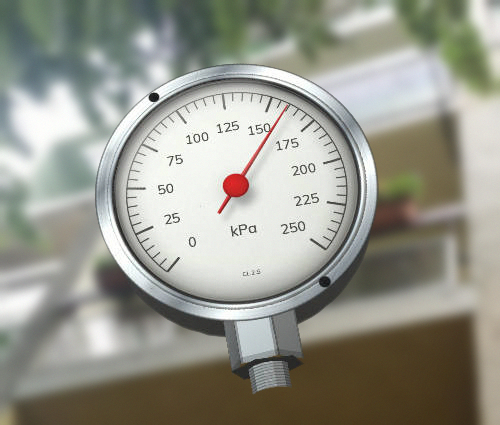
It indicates 160,kPa
